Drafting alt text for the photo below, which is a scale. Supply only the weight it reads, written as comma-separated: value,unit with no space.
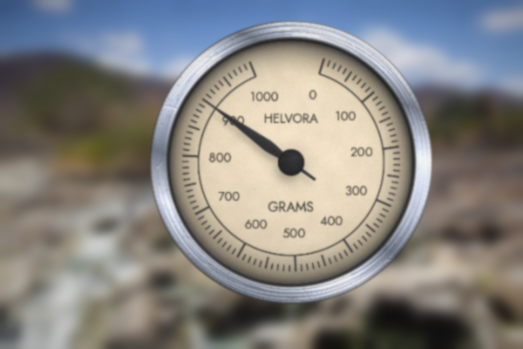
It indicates 900,g
